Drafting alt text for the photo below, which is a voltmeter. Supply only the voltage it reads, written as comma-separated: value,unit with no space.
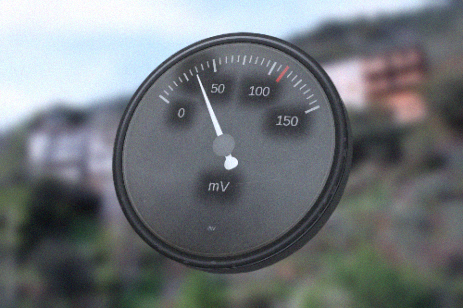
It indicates 35,mV
